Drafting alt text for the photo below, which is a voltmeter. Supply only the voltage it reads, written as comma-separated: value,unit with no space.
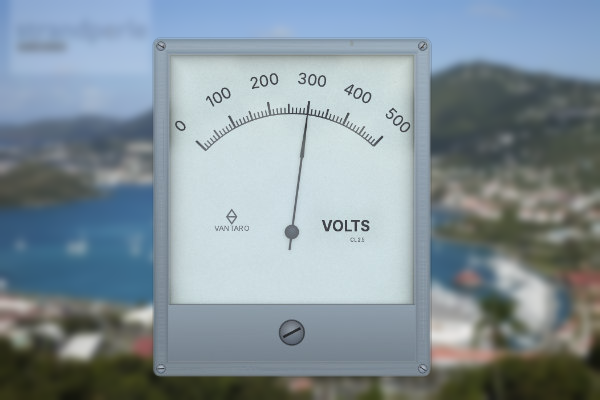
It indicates 300,V
